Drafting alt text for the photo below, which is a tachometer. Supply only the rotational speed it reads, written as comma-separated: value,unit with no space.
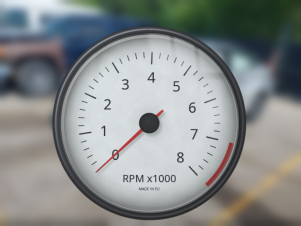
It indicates 0,rpm
